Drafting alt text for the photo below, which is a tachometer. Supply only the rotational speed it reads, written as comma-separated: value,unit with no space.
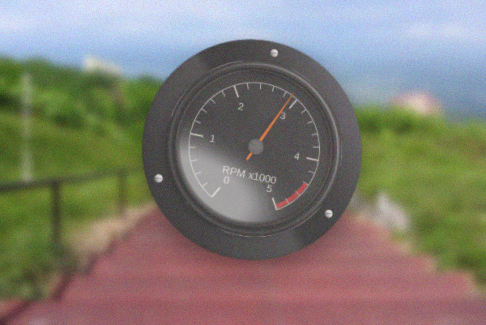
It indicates 2900,rpm
